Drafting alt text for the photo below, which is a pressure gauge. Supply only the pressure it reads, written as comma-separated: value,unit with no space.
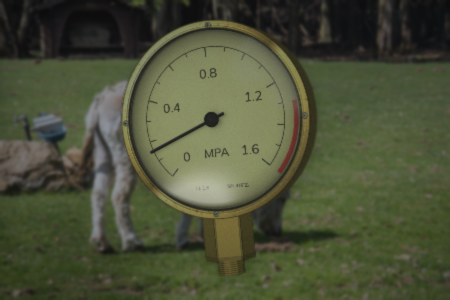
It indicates 0.15,MPa
